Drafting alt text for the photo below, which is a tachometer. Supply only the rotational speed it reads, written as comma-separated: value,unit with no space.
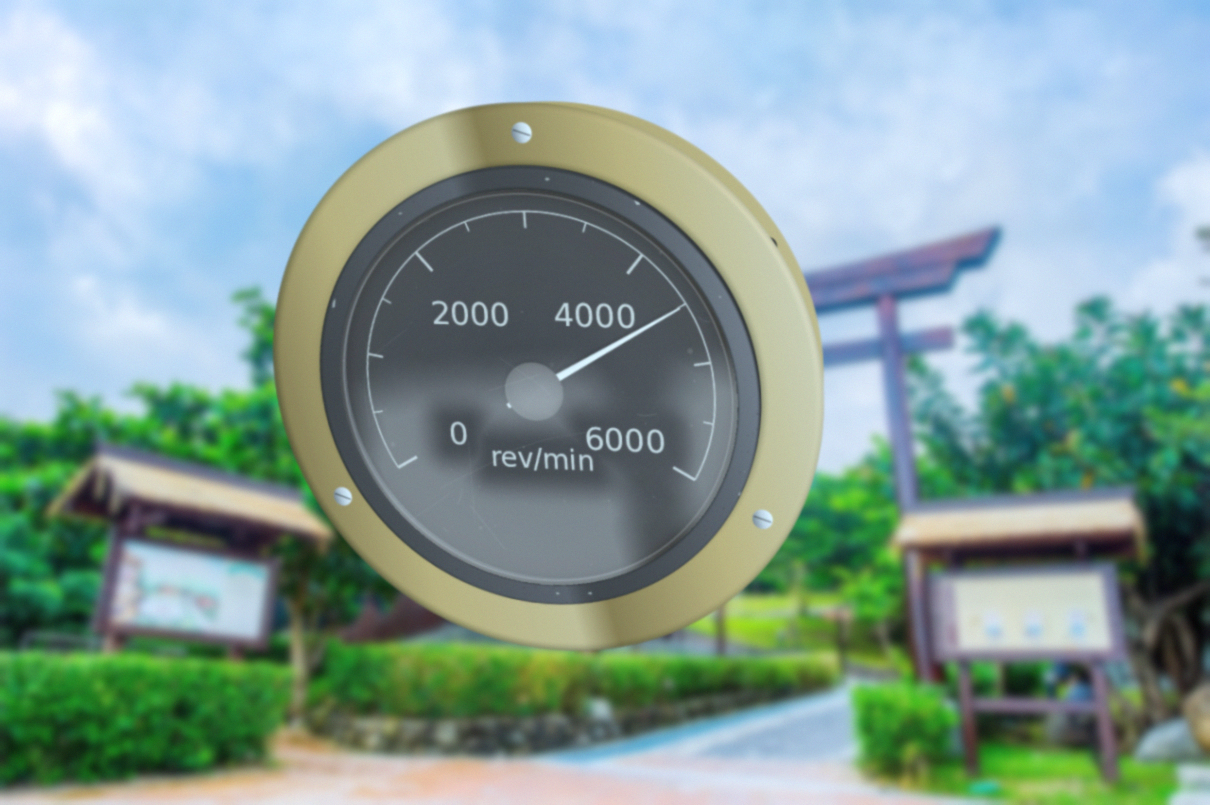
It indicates 4500,rpm
